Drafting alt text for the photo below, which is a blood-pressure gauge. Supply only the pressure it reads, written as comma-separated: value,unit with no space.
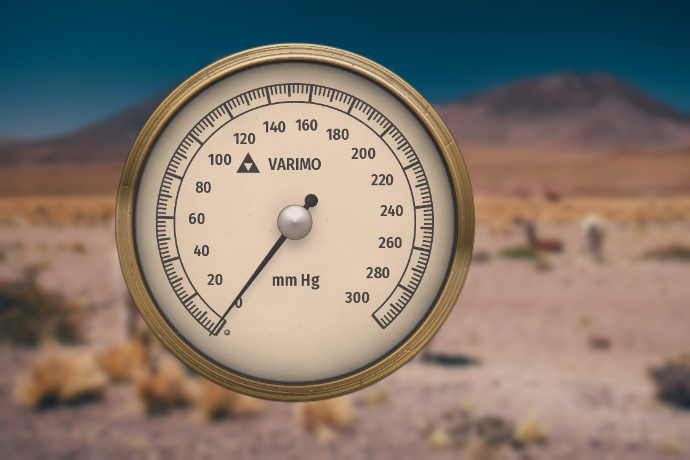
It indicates 2,mmHg
